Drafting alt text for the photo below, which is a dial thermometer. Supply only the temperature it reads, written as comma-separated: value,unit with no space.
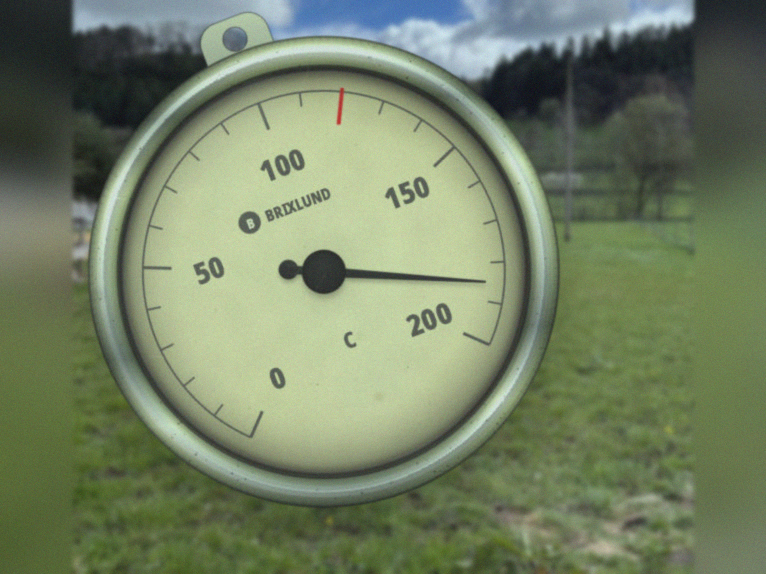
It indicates 185,°C
